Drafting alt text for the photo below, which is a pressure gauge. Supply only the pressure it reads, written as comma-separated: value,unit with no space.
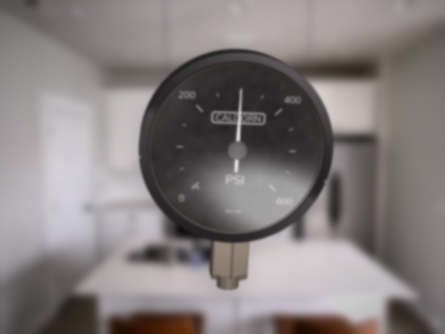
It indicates 300,psi
